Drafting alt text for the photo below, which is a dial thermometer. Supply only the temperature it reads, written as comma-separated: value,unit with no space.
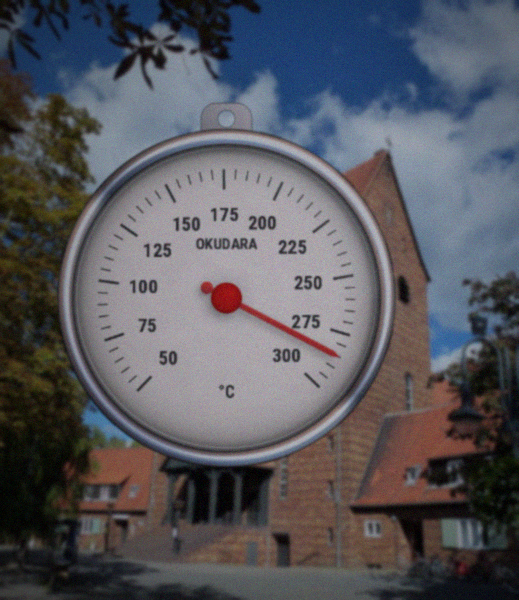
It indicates 285,°C
